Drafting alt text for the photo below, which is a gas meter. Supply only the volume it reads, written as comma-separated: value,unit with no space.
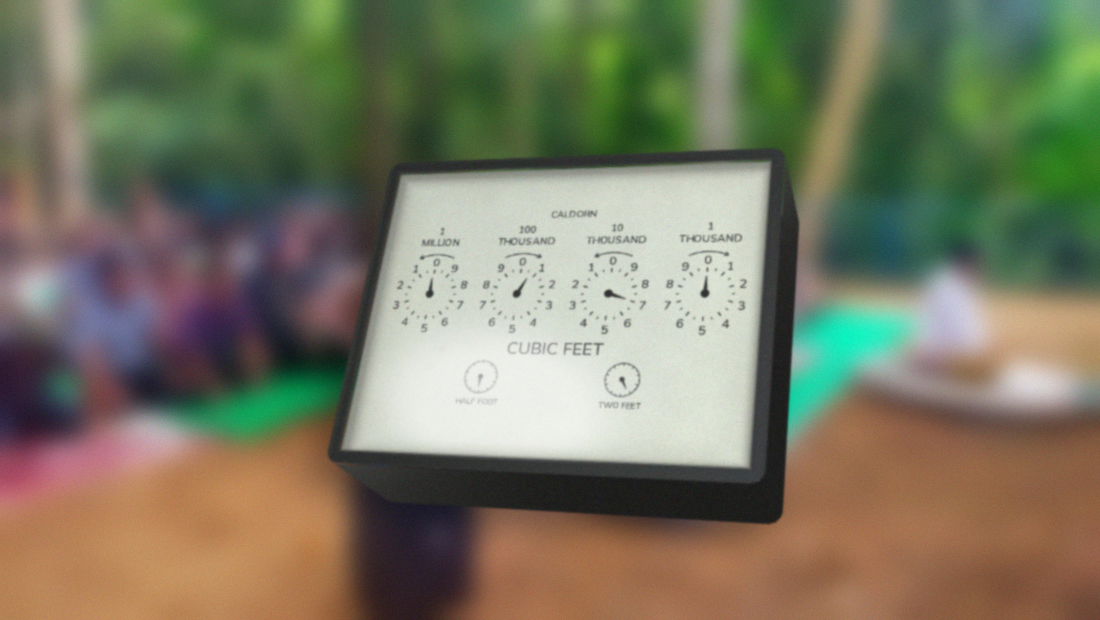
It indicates 7000,ft³
